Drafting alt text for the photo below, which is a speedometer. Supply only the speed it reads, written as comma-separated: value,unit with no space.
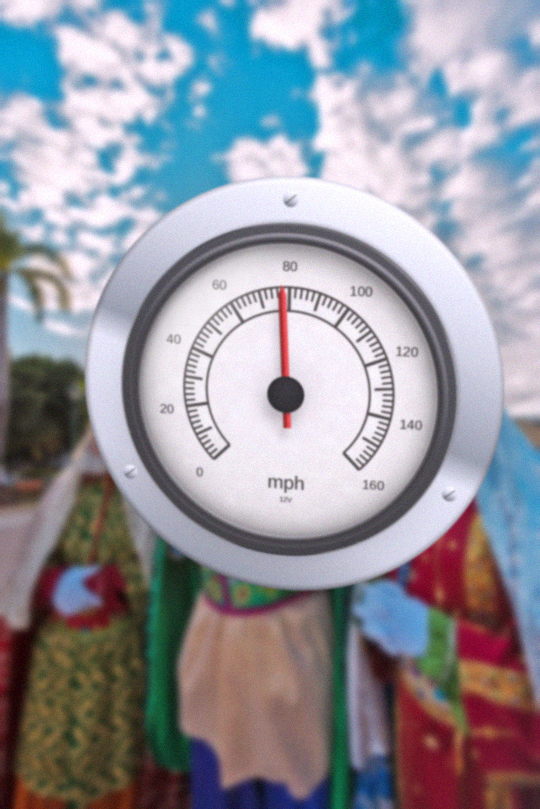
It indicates 78,mph
